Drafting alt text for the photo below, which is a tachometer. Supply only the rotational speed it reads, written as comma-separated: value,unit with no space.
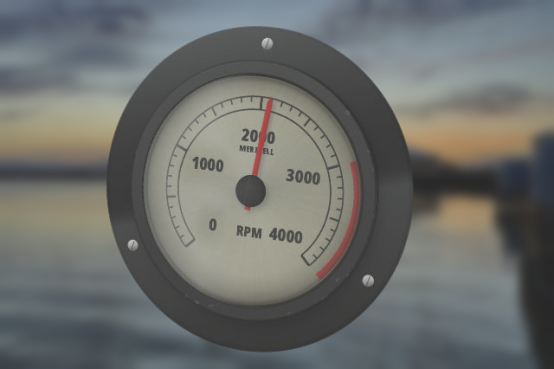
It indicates 2100,rpm
